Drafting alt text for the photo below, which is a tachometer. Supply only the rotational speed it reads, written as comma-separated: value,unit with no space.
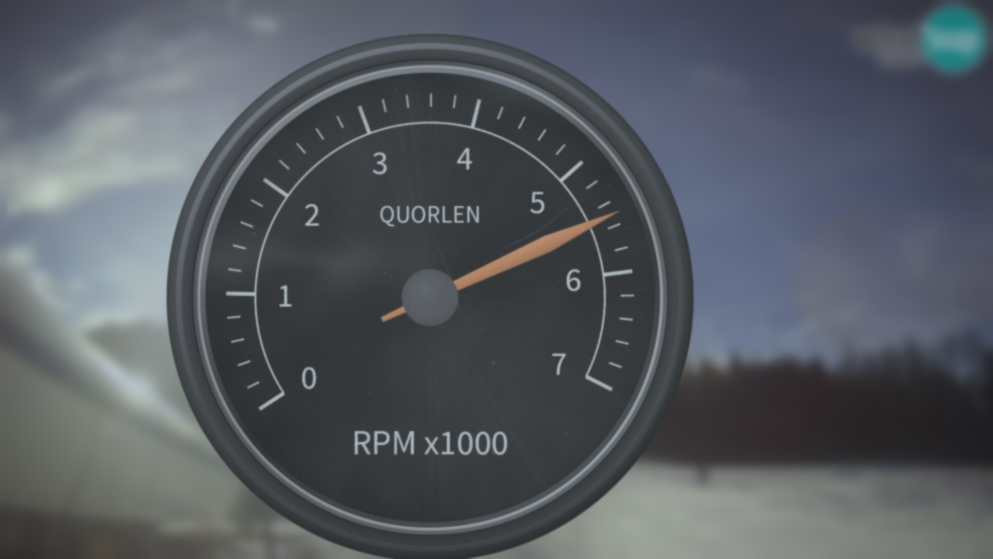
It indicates 5500,rpm
